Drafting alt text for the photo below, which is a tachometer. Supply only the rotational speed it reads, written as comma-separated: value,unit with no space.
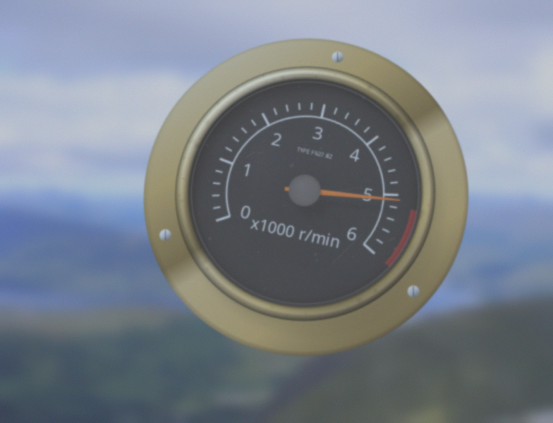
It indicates 5100,rpm
